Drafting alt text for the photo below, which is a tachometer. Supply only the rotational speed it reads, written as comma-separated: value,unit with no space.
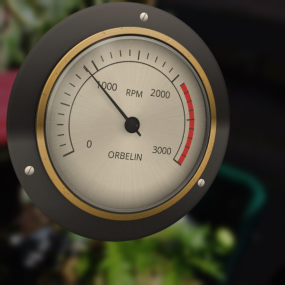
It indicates 900,rpm
